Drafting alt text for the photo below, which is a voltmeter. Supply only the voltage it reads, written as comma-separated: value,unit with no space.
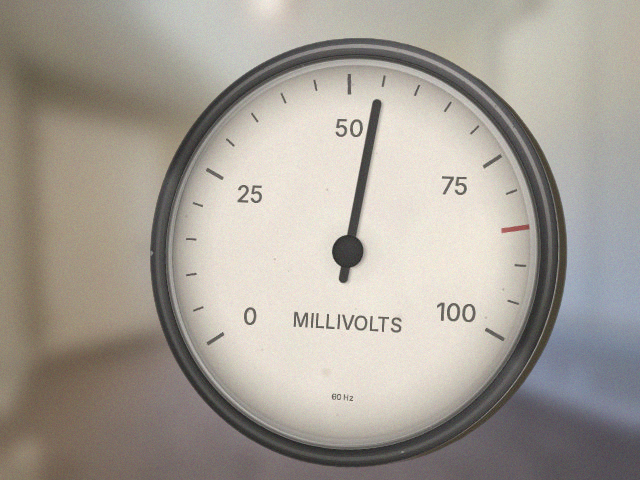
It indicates 55,mV
